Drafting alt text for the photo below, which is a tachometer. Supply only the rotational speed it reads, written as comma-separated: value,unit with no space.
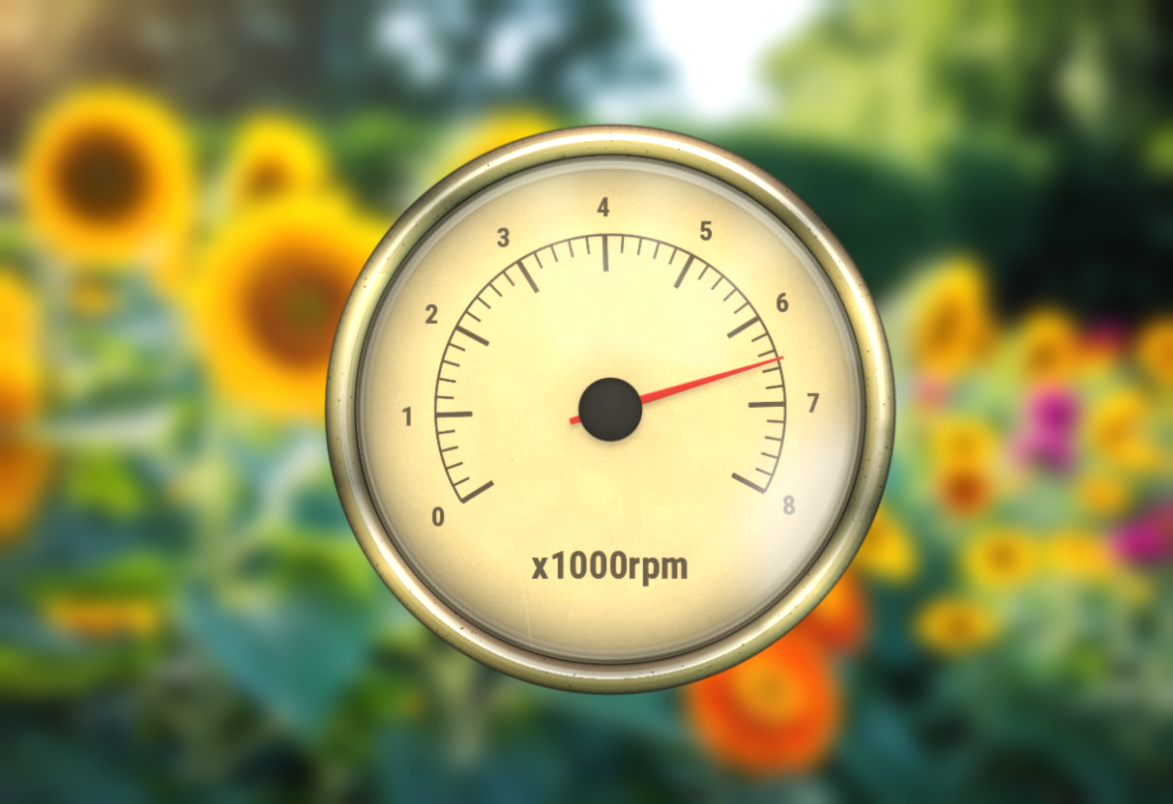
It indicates 6500,rpm
